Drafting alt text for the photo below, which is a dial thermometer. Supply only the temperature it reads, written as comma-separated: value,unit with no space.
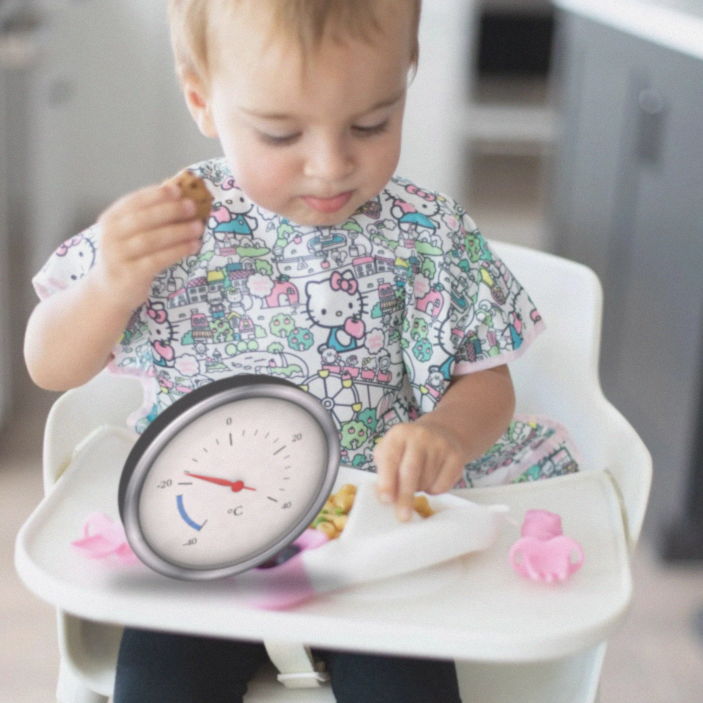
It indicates -16,°C
